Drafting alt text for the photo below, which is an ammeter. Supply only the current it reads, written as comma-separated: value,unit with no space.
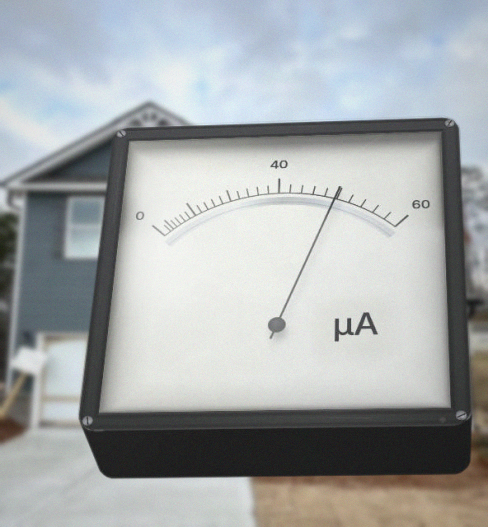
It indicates 50,µA
